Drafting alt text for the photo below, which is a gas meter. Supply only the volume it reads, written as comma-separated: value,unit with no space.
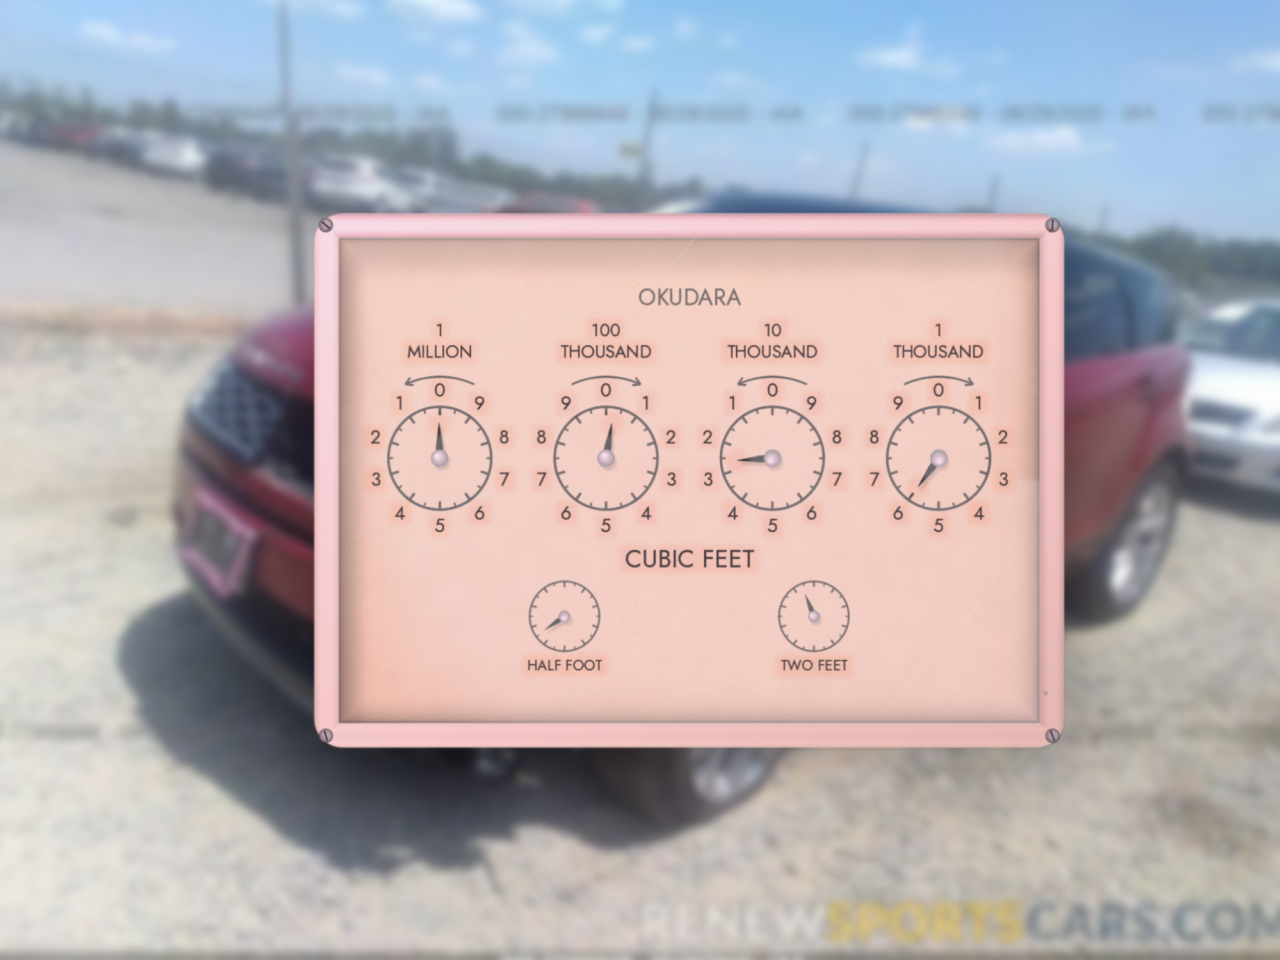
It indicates 2600,ft³
